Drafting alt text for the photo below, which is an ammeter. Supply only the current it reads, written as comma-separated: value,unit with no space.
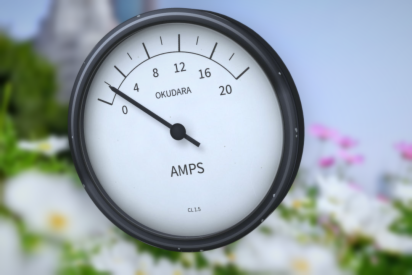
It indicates 2,A
